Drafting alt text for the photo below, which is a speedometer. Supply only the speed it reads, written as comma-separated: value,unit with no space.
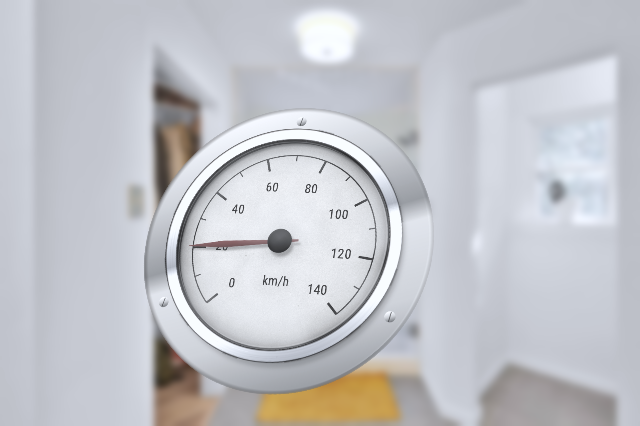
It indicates 20,km/h
